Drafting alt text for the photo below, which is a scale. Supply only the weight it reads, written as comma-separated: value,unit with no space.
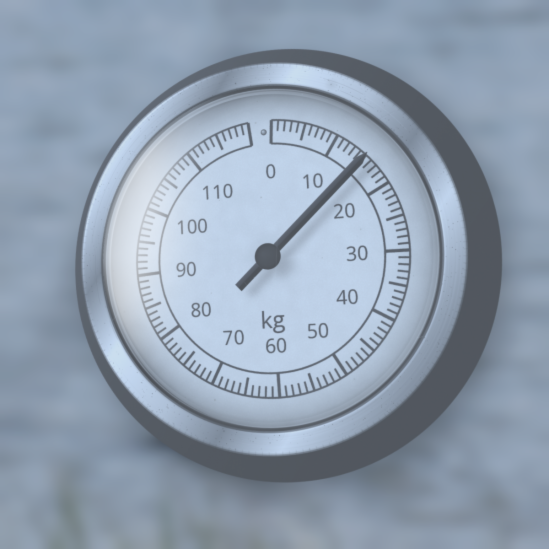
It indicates 15,kg
